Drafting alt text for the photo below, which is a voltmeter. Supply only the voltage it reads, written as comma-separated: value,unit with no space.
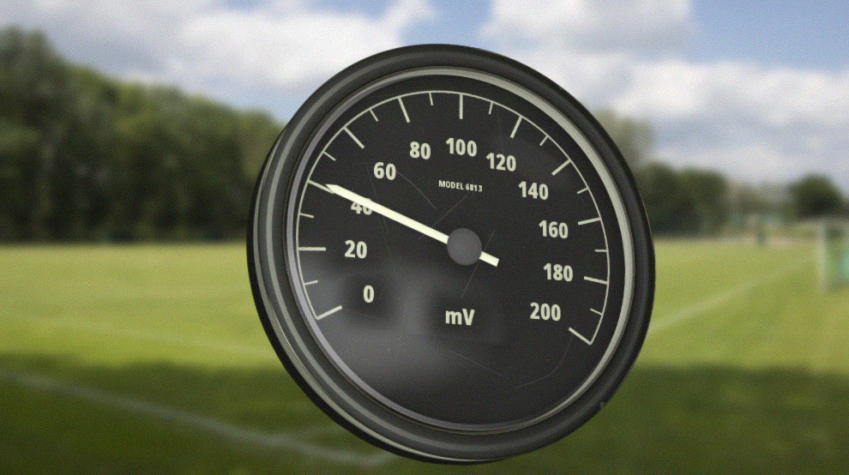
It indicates 40,mV
